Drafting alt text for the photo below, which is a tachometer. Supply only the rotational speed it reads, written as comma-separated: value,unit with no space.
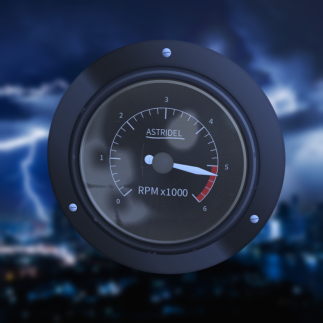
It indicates 5200,rpm
